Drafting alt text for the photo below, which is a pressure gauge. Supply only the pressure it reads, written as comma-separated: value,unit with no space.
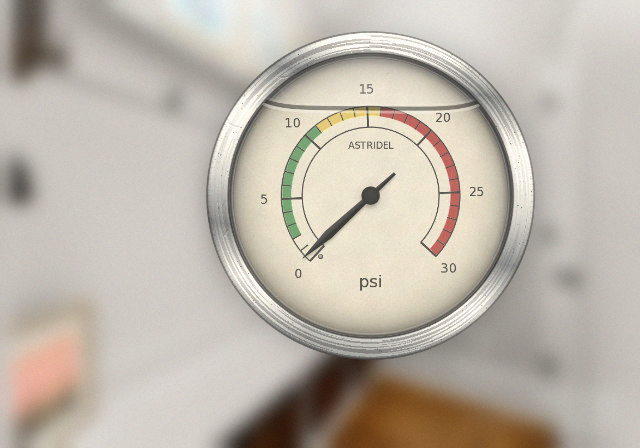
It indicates 0.5,psi
